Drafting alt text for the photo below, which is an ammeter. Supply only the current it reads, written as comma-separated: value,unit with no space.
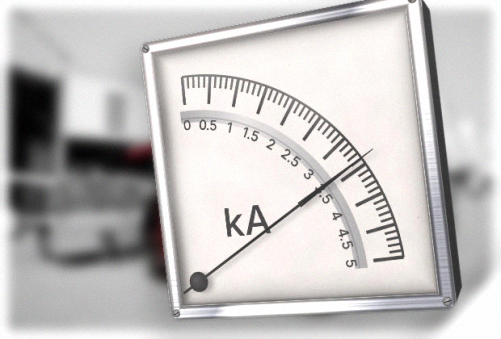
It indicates 3.4,kA
